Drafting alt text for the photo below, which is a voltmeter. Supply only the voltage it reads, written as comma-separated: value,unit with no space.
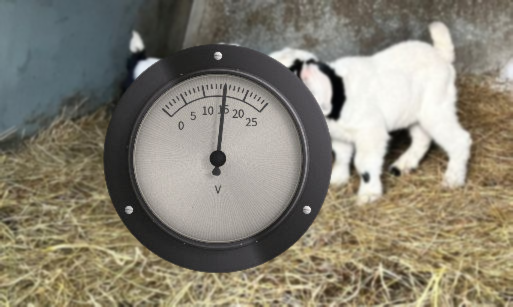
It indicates 15,V
